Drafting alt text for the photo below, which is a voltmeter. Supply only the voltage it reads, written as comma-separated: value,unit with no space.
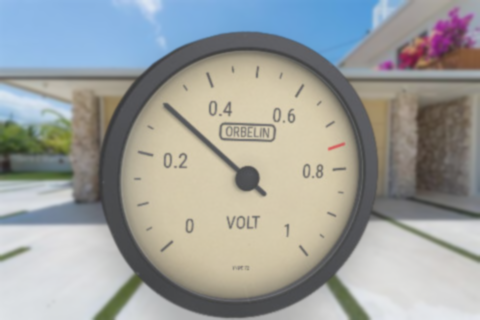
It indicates 0.3,V
